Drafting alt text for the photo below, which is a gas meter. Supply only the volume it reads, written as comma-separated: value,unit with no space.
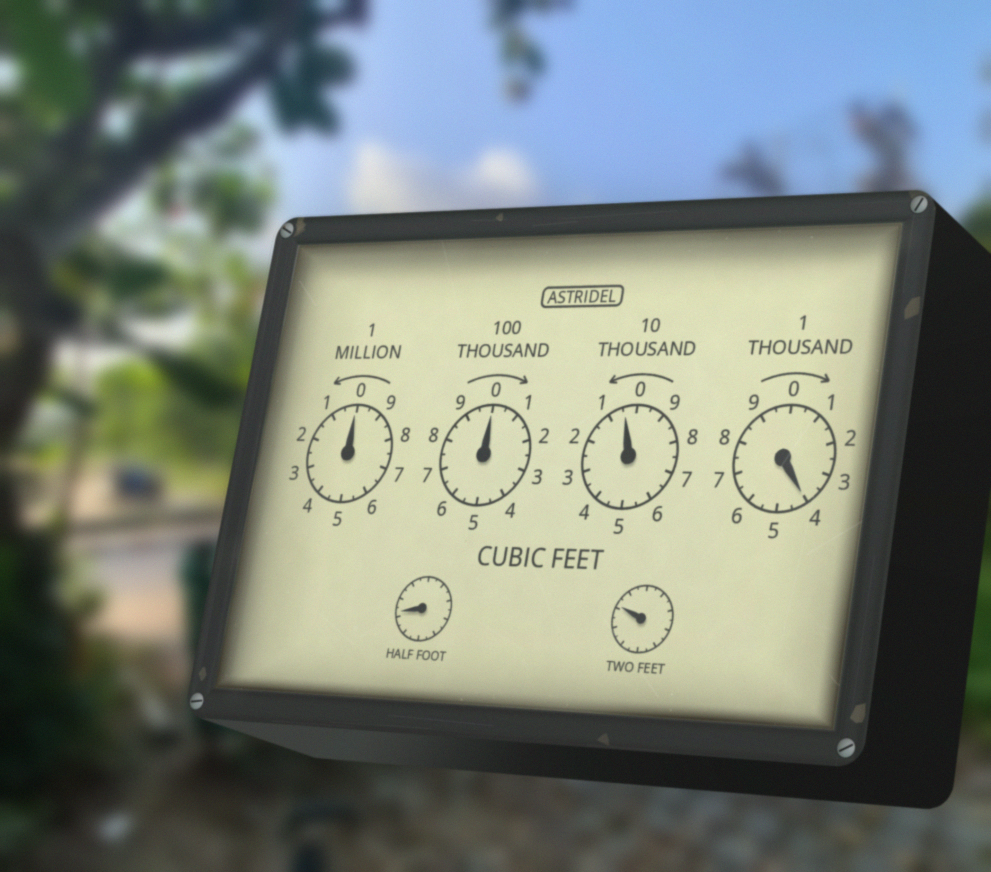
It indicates 400,ft³
